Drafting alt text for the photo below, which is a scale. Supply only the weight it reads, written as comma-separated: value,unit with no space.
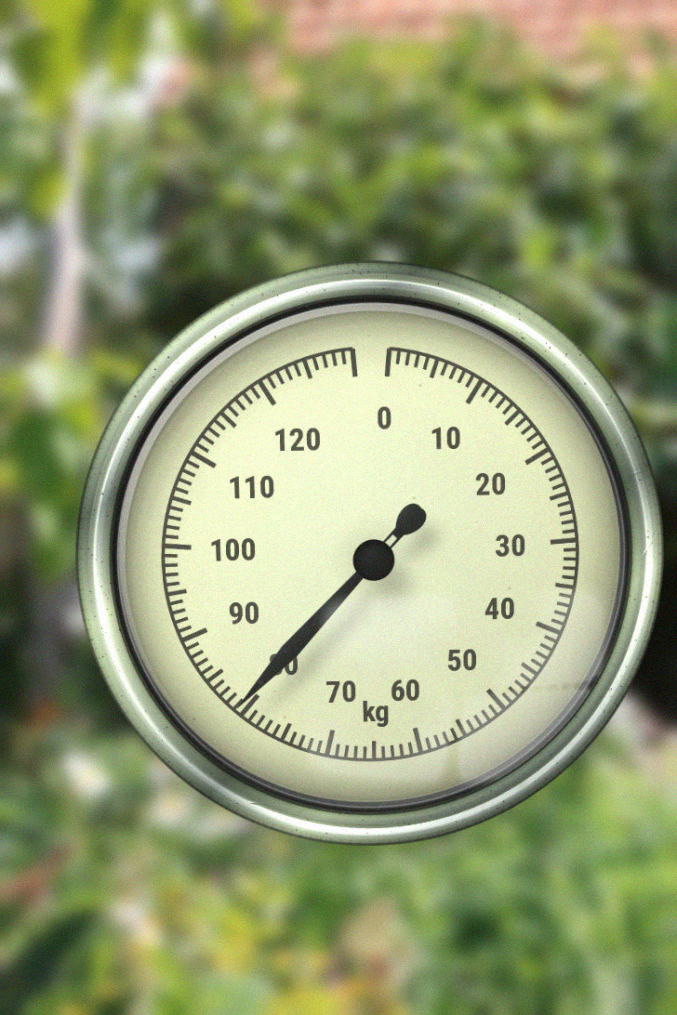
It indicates 81,kg
